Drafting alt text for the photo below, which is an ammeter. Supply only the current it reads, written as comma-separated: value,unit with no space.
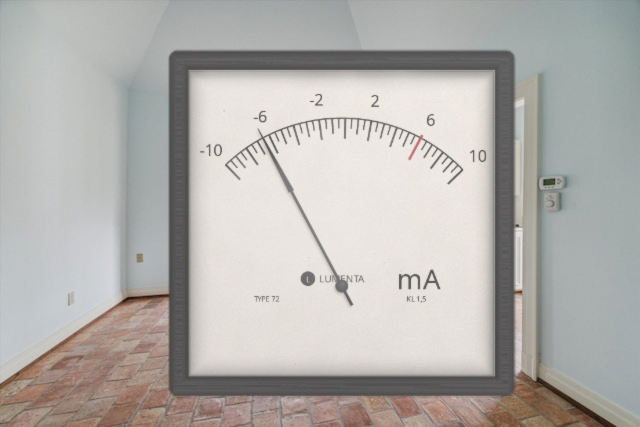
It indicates -6.5,mA
